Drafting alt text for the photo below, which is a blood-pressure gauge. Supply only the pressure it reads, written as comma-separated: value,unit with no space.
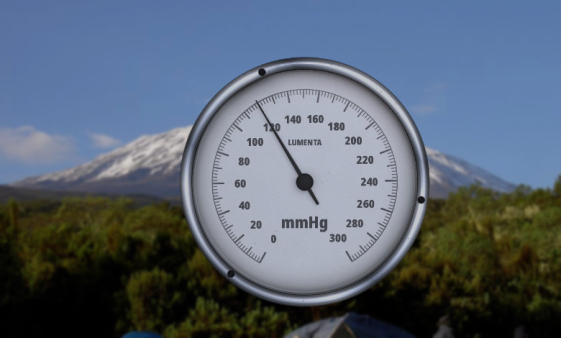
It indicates 120,mmHg
